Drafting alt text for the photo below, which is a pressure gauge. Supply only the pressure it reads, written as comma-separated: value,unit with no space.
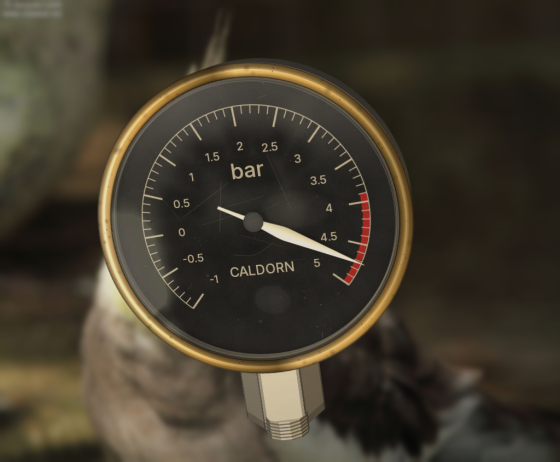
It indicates 4.7,bar
